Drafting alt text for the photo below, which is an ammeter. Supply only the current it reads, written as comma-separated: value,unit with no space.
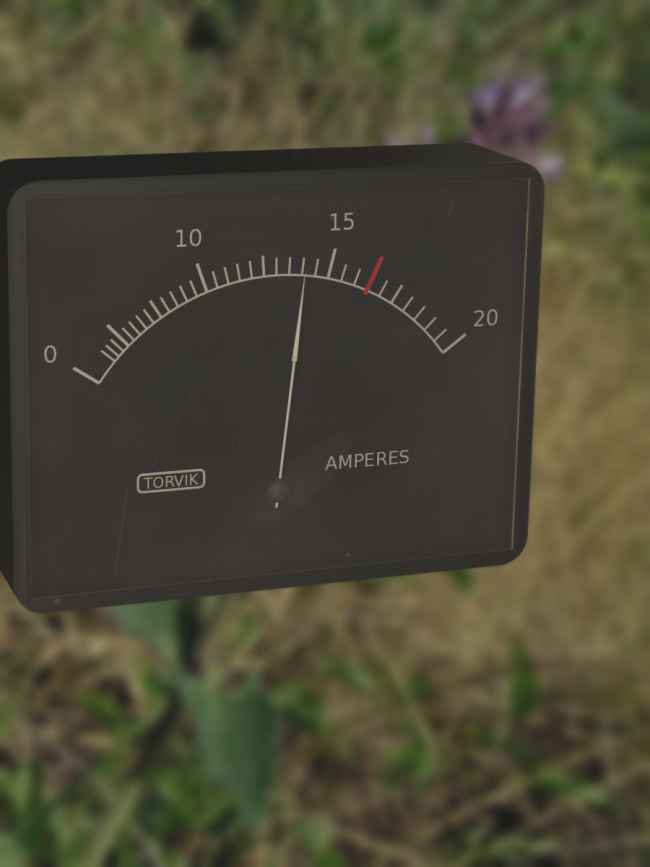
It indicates 14,A
